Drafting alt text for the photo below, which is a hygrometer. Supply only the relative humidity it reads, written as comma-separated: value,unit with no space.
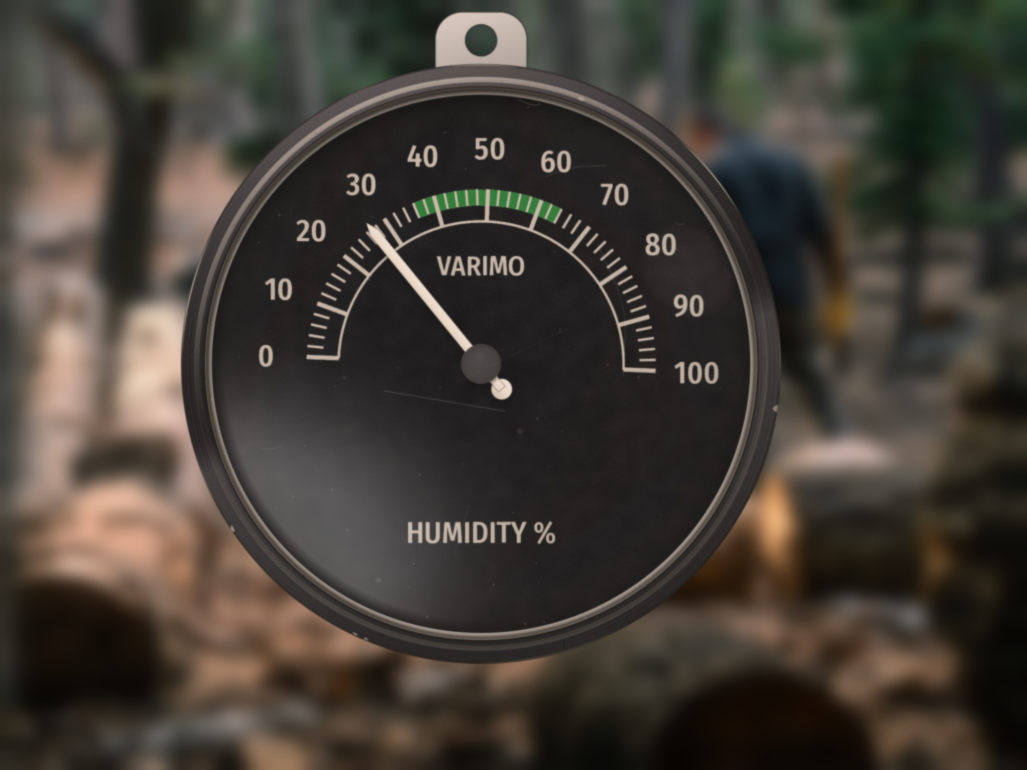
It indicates 27,%
